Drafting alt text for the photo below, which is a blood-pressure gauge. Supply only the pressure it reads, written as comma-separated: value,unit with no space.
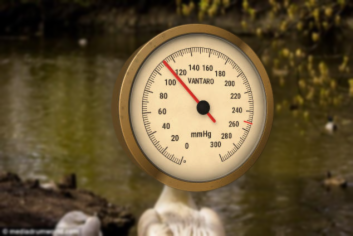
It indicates 110,mmHg
